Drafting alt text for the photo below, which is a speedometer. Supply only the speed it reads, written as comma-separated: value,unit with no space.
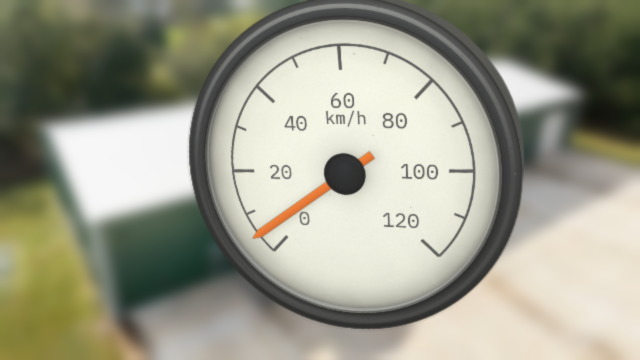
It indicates 5,km/h
